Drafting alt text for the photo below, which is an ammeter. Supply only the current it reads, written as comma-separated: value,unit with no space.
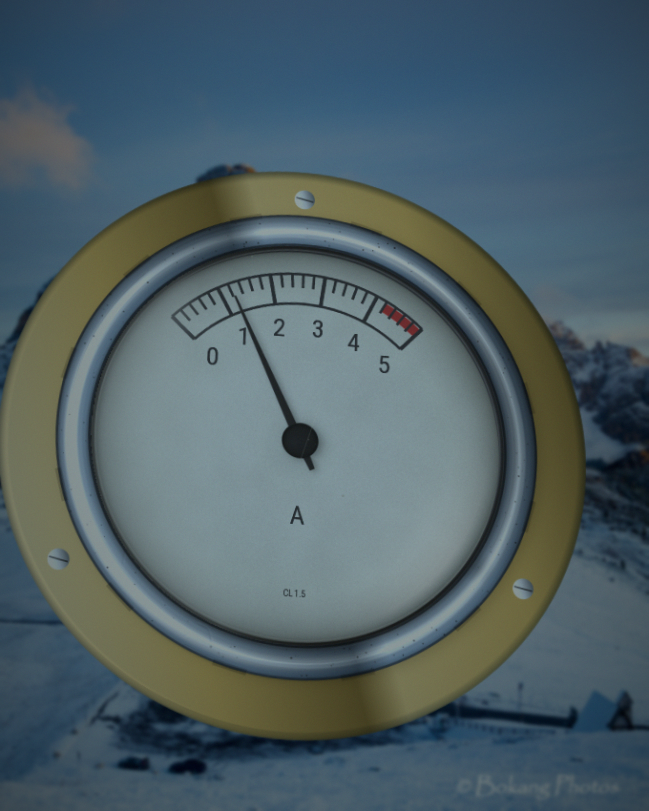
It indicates 1.2,A
